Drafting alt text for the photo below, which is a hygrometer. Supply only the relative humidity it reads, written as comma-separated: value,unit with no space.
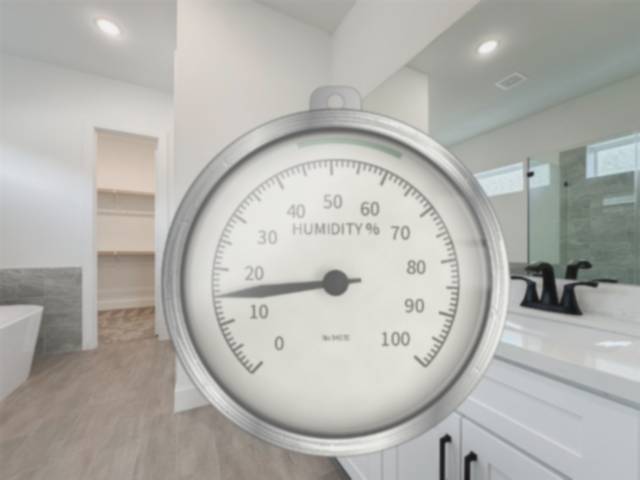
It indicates 15,%
